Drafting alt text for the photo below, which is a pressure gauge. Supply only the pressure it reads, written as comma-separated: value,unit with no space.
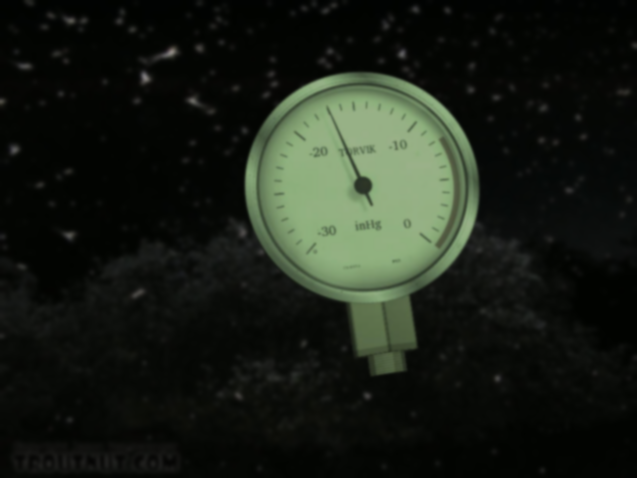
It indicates -17,inHg
